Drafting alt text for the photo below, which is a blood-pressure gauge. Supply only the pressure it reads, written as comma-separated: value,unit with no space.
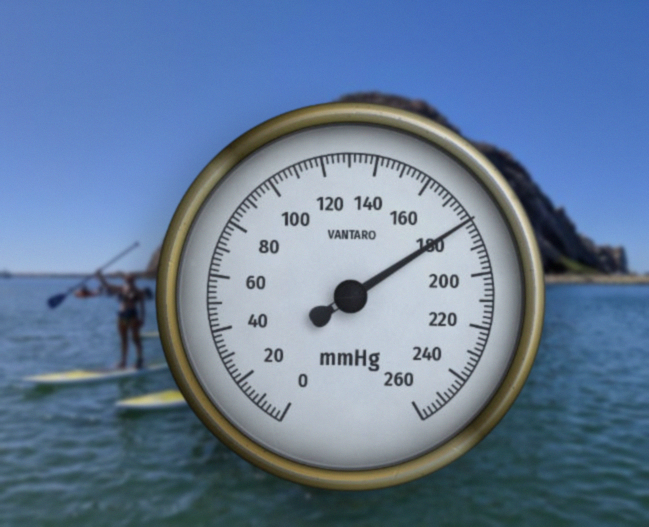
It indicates 180,mmHg
